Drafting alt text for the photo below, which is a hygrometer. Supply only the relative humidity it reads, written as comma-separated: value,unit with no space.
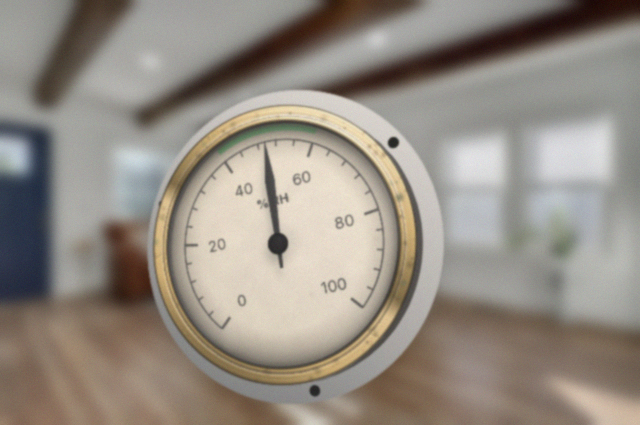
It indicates 50,%
